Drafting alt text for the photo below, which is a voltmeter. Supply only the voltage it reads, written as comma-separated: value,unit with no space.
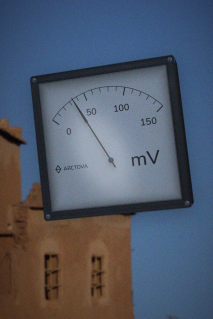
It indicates 35,mV
